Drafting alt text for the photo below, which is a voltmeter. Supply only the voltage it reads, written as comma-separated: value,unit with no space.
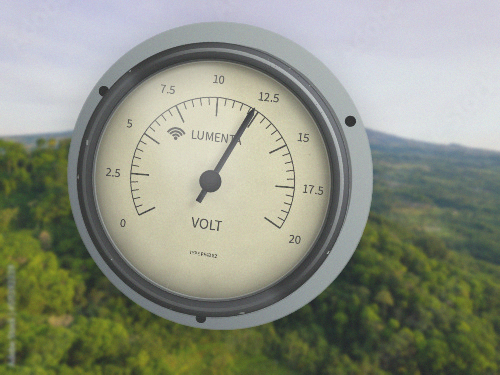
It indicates 12.25,V
